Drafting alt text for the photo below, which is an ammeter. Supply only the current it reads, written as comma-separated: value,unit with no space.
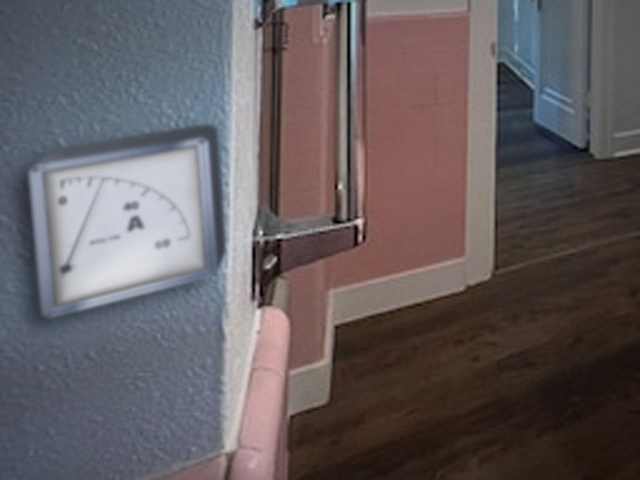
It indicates 25,A
